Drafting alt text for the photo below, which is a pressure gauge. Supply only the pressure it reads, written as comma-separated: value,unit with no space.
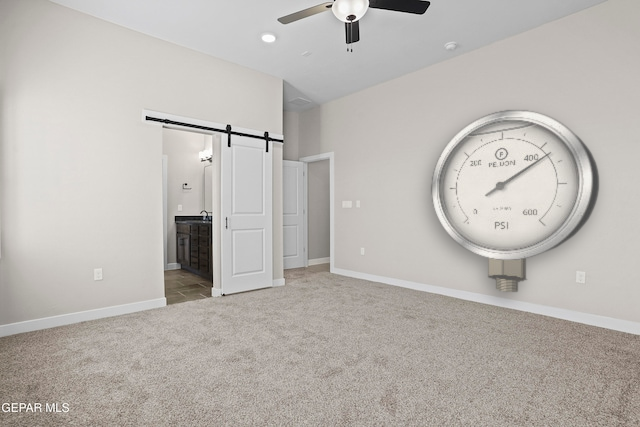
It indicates 425,psi
